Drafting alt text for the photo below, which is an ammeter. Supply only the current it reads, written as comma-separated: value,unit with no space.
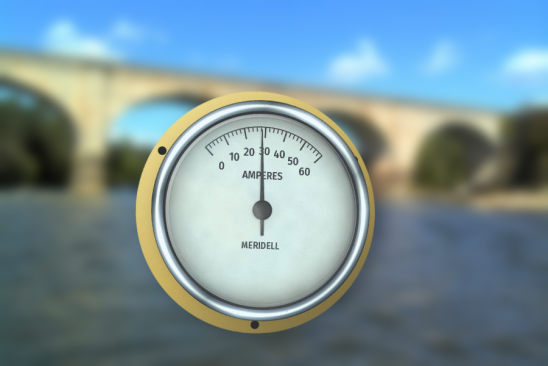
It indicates 28,A
